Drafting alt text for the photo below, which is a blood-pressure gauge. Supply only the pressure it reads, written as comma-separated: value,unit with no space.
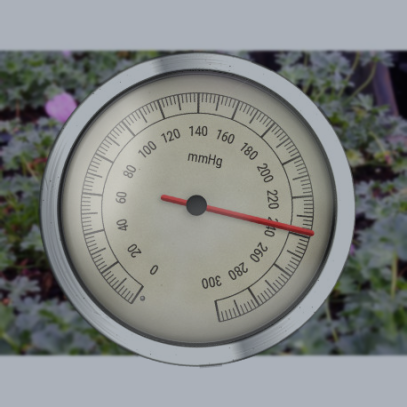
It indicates 238,mmHg
